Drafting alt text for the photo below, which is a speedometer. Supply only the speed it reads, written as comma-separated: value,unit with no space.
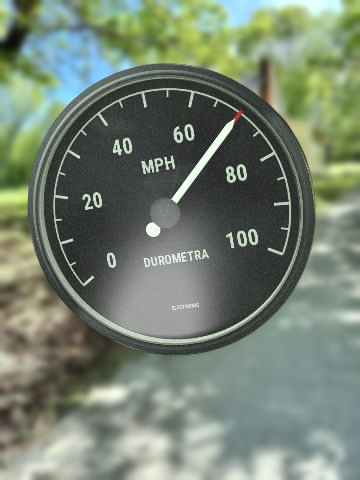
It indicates 70,mph
